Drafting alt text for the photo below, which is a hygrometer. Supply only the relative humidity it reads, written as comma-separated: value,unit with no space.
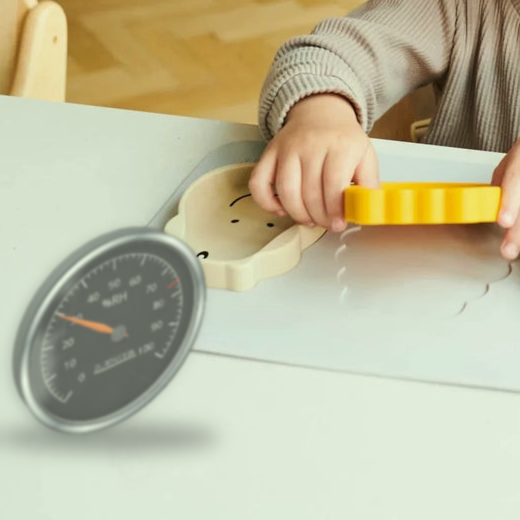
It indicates 30,%
